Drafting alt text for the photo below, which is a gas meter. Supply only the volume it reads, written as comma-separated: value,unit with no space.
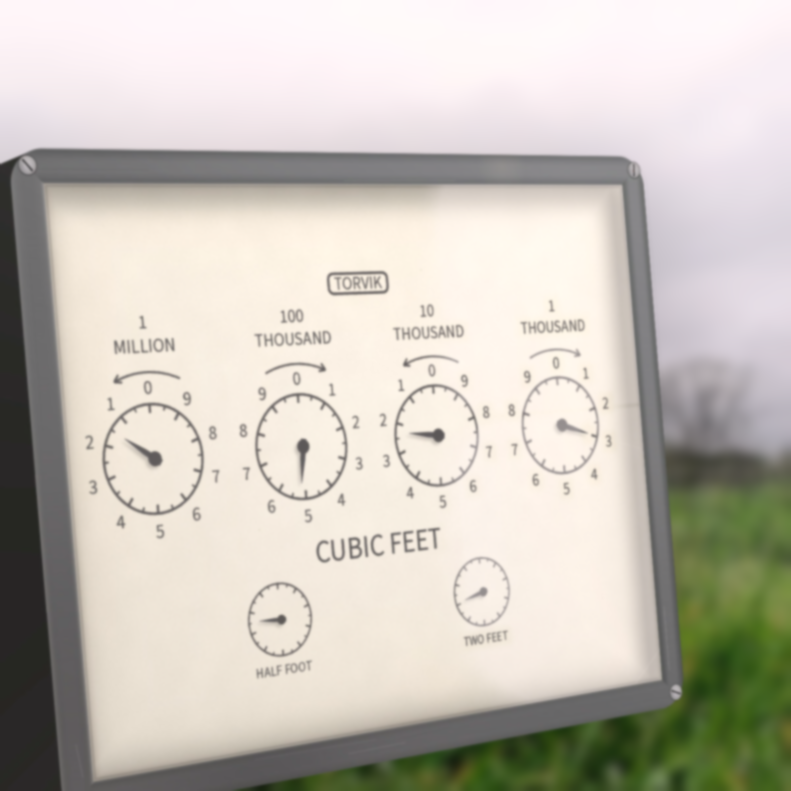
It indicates 152300,ft³
